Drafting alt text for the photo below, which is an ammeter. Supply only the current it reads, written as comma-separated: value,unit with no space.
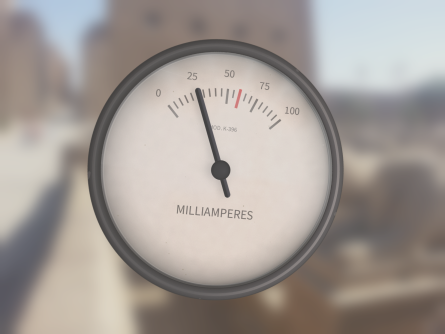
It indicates 25,mA
